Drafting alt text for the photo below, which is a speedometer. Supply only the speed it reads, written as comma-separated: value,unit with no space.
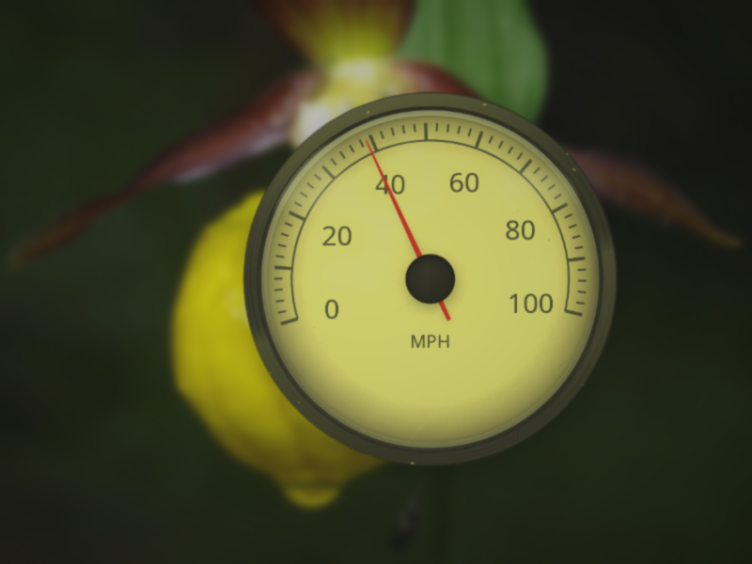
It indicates 39,mph
